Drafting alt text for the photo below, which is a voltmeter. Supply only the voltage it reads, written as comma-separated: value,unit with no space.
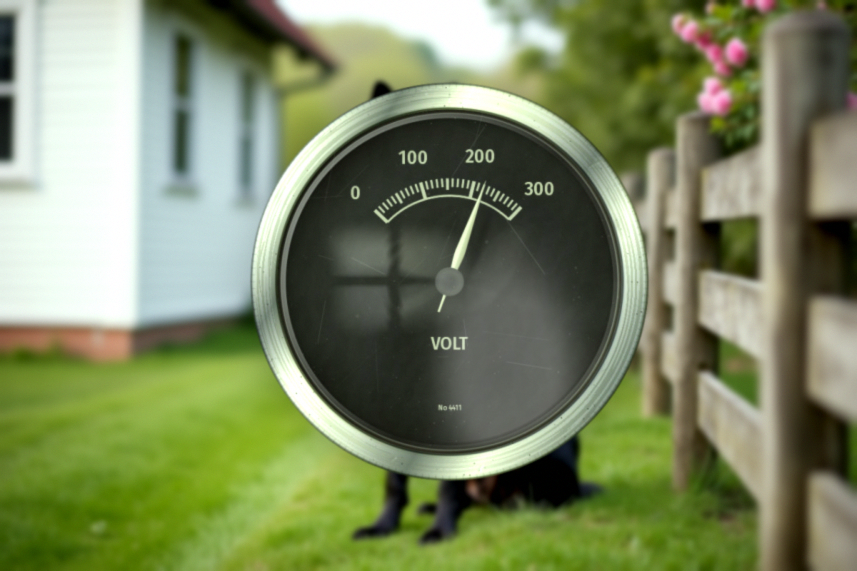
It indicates 220,V
